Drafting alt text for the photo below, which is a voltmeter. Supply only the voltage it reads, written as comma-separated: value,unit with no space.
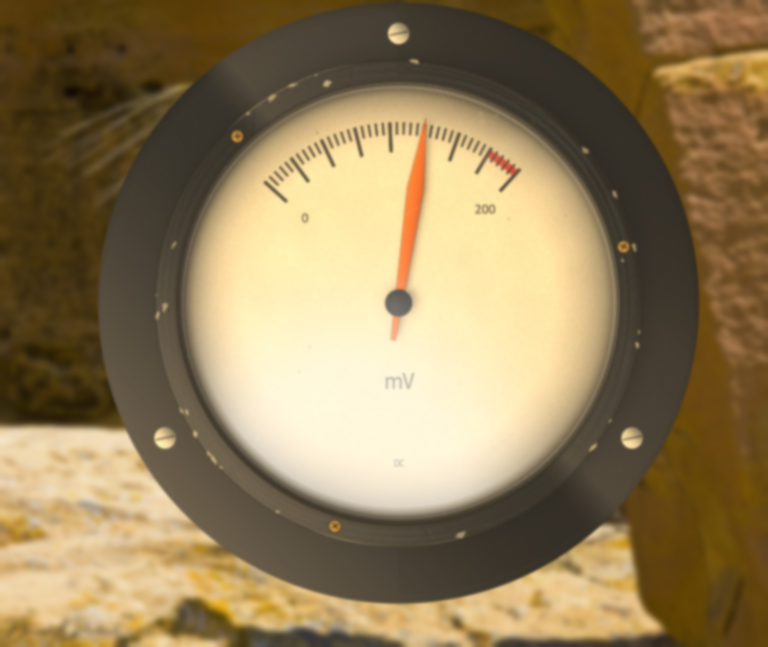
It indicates 125,mV
